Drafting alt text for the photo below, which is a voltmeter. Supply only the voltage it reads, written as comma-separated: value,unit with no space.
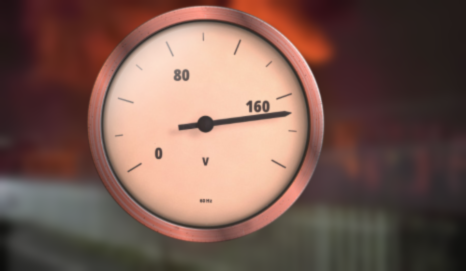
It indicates 170,V
